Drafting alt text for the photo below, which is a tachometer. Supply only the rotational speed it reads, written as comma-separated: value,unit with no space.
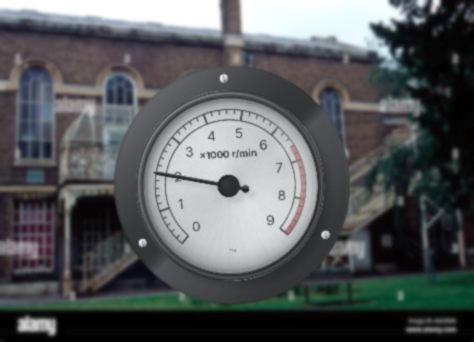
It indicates 2000,rpm
